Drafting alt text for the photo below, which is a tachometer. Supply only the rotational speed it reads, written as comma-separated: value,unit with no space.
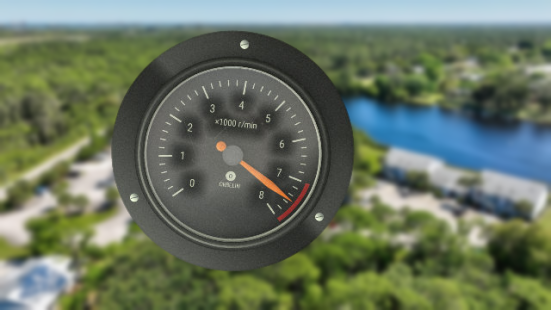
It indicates 7500,rpm
